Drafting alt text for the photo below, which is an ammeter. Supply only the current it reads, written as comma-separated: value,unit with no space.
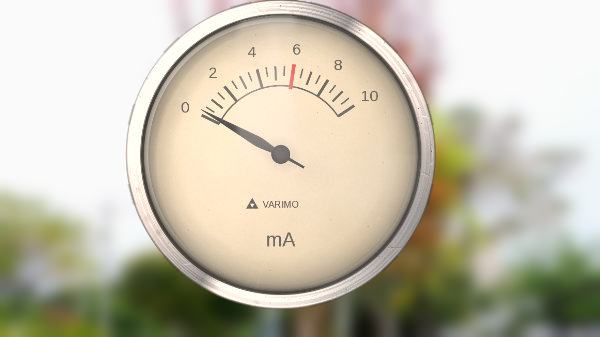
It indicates 0.25,mA
